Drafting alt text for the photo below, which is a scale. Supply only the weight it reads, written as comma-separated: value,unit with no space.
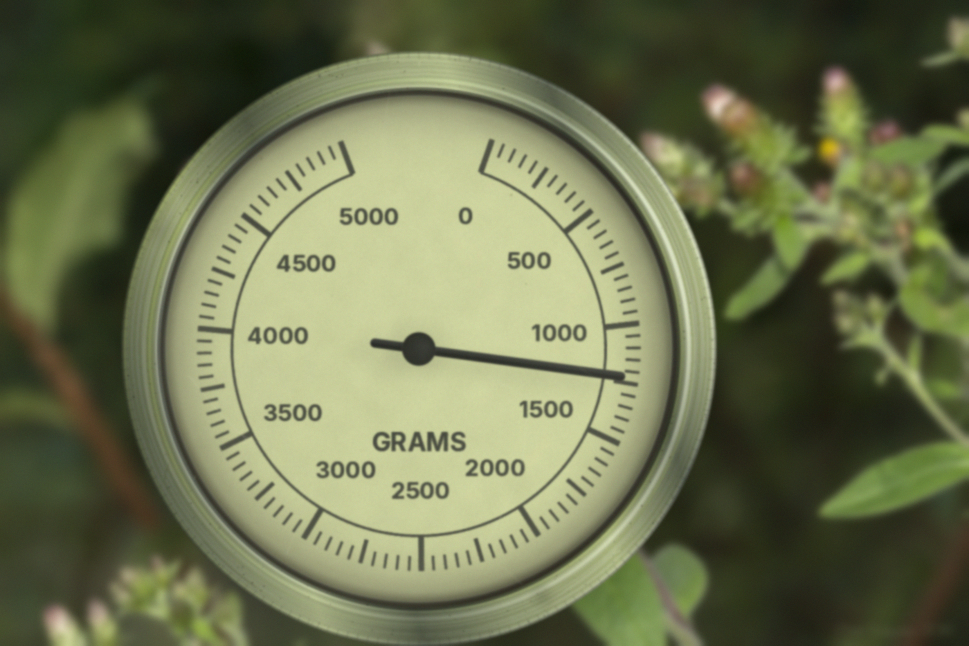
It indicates 1225,g
